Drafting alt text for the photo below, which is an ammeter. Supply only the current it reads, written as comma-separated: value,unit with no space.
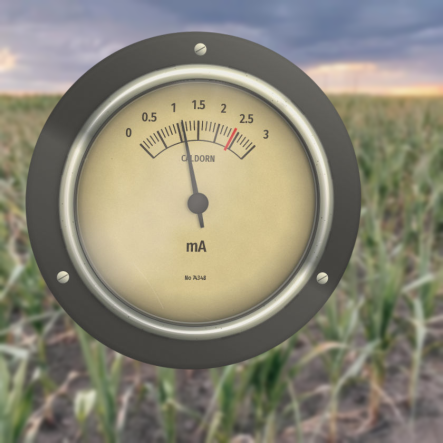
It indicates 1.1,mA
